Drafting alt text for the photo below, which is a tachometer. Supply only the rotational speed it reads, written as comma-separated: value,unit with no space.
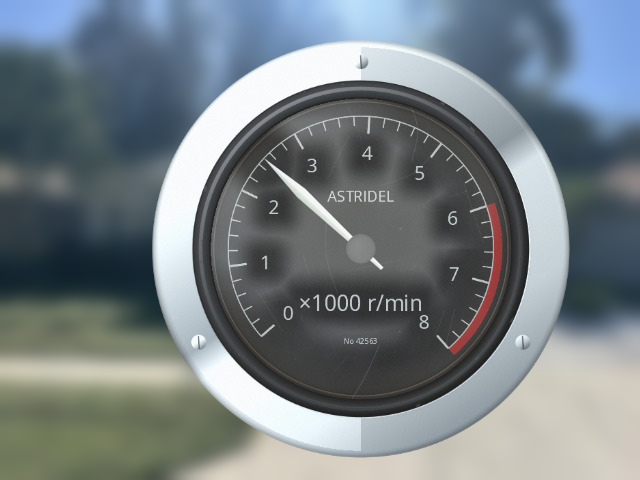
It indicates 2500,rpm
